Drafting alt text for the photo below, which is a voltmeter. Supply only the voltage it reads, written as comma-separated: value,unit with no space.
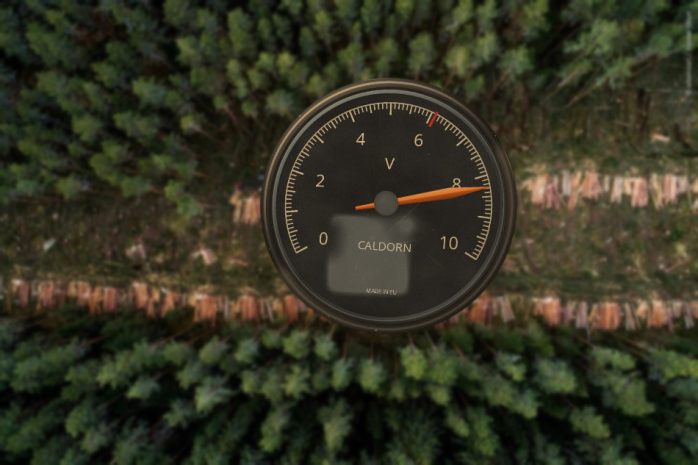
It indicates 8.3,V
